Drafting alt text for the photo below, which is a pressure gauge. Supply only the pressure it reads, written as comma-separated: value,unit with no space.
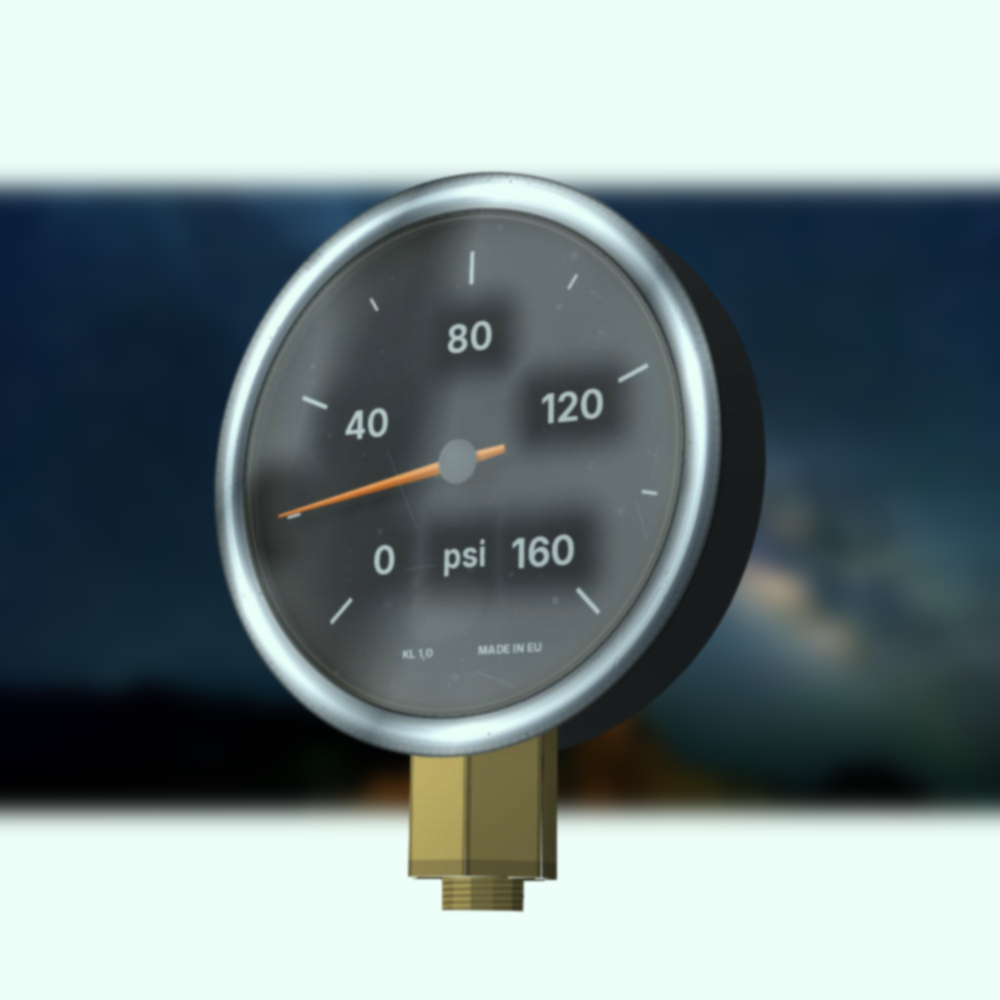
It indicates 20,psi
